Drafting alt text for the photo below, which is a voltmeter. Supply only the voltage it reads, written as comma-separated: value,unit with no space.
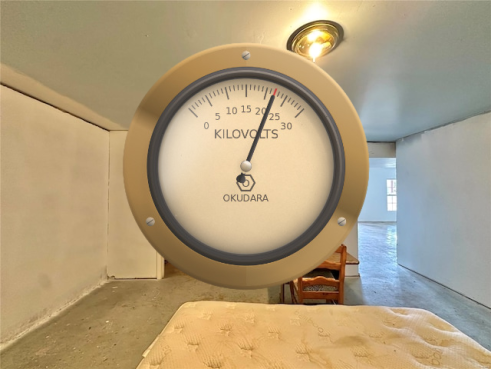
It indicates 22,kV
